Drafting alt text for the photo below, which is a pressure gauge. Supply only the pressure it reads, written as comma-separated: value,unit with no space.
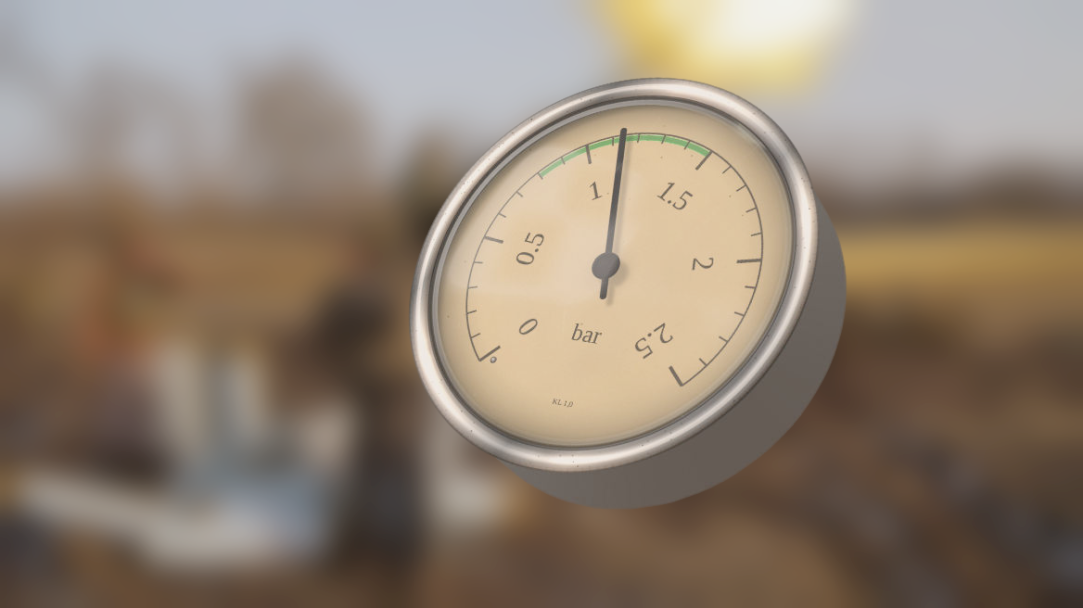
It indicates 1.15,bar
